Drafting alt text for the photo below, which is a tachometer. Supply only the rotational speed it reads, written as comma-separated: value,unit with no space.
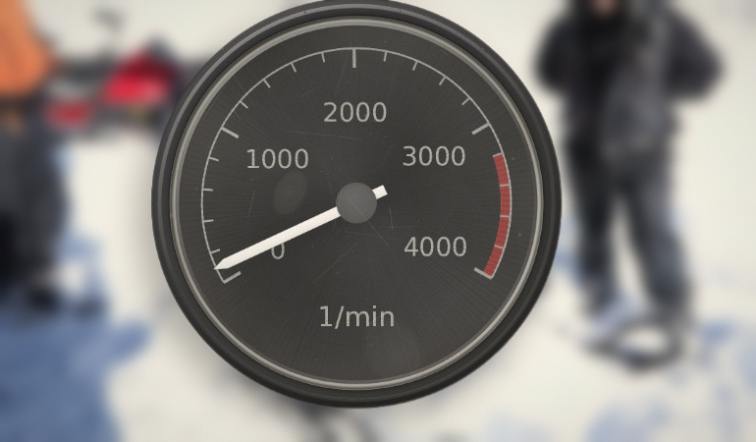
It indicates 100,rpm
